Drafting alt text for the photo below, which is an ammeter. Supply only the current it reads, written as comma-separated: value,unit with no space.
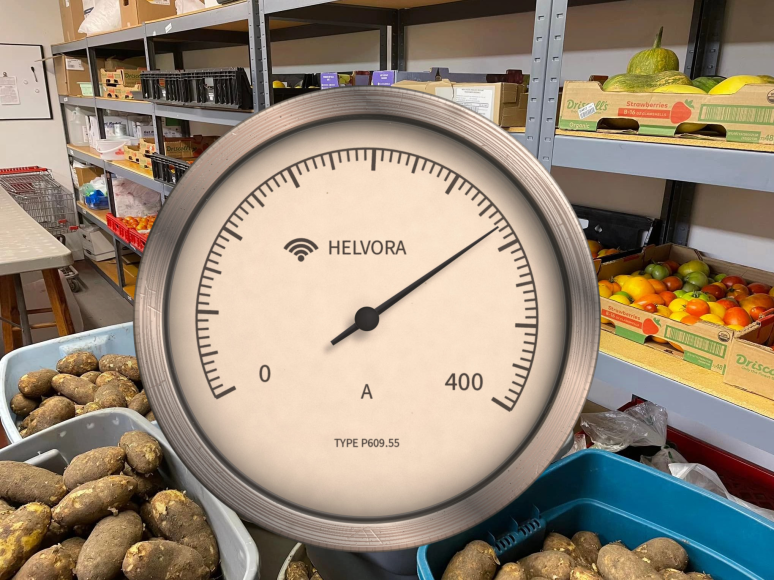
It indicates 287.5,A
